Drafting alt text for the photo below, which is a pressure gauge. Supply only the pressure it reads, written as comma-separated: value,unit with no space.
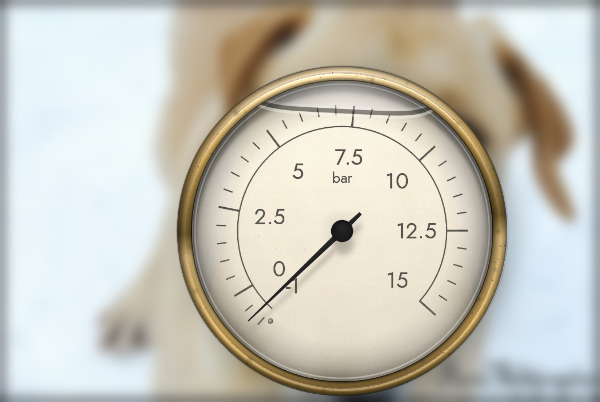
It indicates -0.75,bar
